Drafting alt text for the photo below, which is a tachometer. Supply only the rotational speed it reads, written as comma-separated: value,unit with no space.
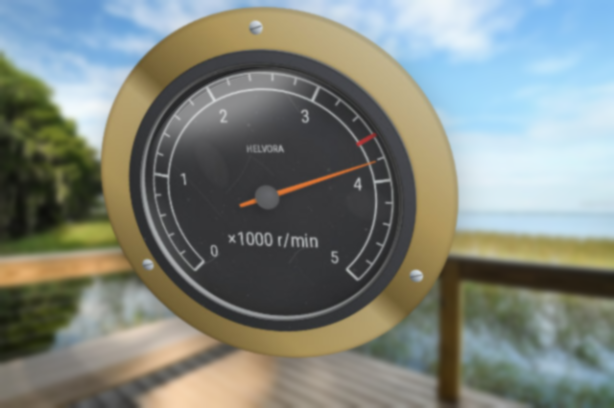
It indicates 3800,rpm
